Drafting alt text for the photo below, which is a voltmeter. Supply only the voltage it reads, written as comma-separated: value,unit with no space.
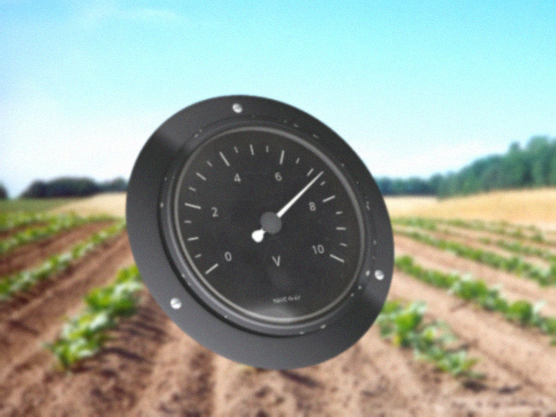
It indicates 7.25,V
